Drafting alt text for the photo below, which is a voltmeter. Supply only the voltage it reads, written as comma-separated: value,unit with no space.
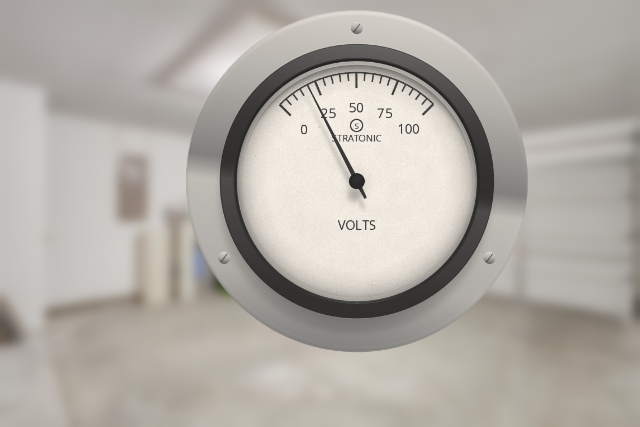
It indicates 20,V
